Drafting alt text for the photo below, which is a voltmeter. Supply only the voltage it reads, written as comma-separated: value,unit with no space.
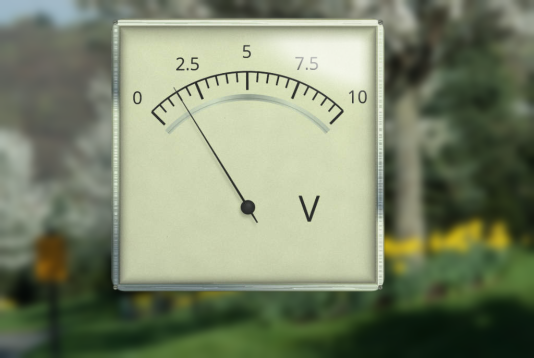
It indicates 1.5,V
